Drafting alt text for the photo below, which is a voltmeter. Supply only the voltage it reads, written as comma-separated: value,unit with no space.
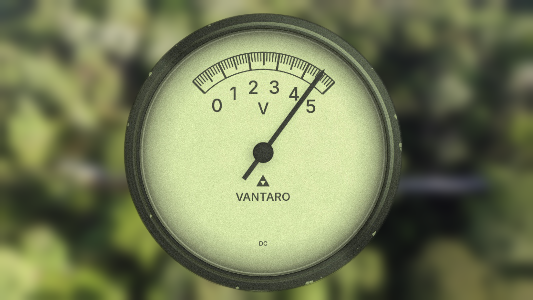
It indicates 4.5,V
